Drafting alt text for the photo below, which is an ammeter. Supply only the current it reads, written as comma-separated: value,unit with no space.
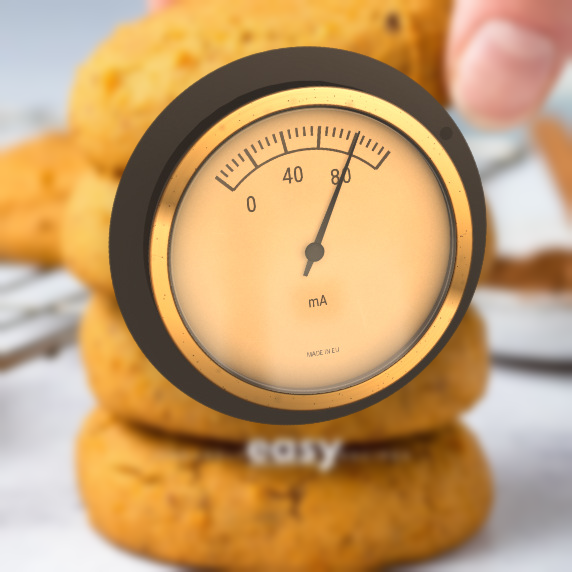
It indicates 80,mA
